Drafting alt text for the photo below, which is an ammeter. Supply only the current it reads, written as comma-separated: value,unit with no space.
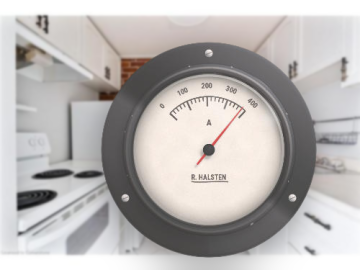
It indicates 380,A
